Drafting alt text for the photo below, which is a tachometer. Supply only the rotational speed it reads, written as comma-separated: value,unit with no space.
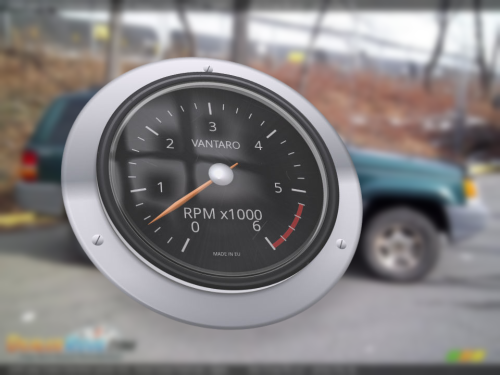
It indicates 500,rpm
